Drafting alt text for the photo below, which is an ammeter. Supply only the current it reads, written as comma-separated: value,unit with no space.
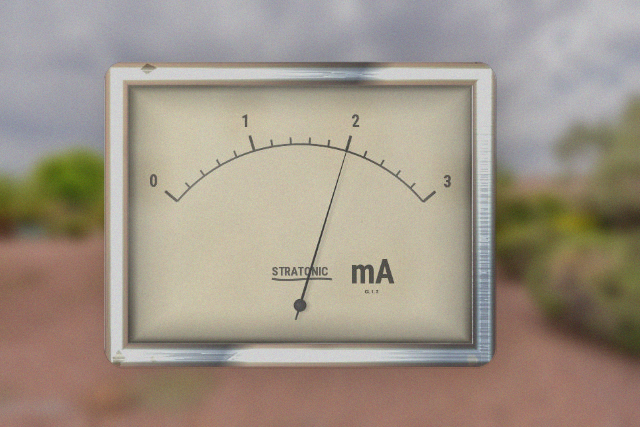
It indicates 2,mA
